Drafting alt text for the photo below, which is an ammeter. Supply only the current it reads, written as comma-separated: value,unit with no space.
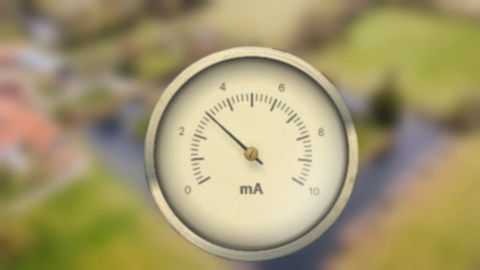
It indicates 3,mA
